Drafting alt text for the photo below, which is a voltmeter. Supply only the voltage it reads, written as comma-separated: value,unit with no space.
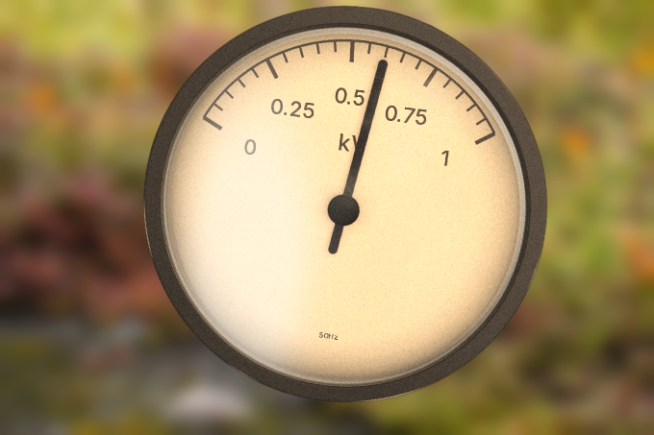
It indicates 0.6,kV
